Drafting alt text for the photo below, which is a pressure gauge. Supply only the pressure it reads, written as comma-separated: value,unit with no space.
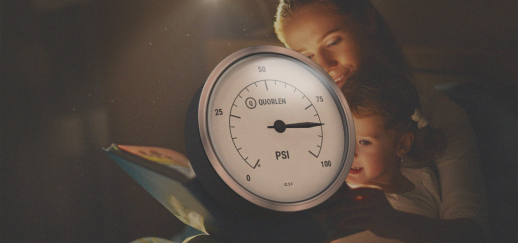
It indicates 85,psi
